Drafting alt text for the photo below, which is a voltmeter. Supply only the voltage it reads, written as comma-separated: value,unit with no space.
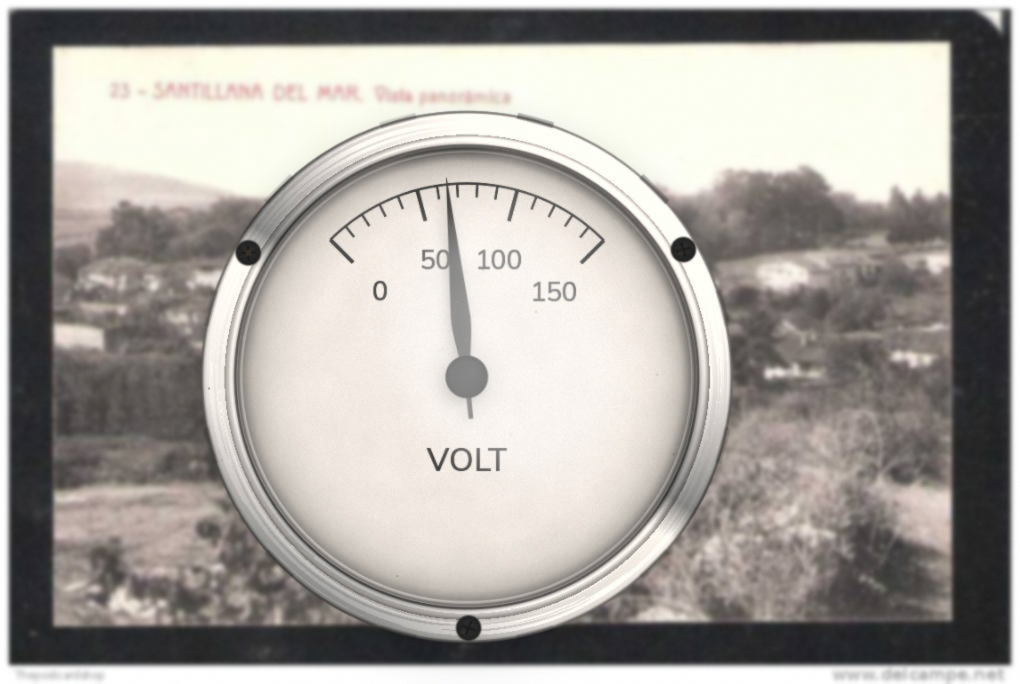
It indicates 65,V
